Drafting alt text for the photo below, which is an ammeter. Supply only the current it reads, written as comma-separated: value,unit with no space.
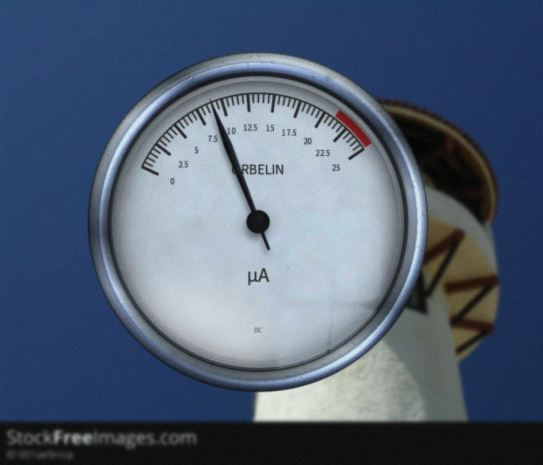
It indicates 9,µA
